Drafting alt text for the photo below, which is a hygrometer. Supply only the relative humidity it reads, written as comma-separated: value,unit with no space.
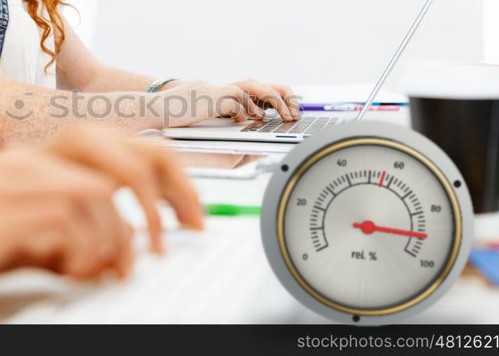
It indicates 90,%
